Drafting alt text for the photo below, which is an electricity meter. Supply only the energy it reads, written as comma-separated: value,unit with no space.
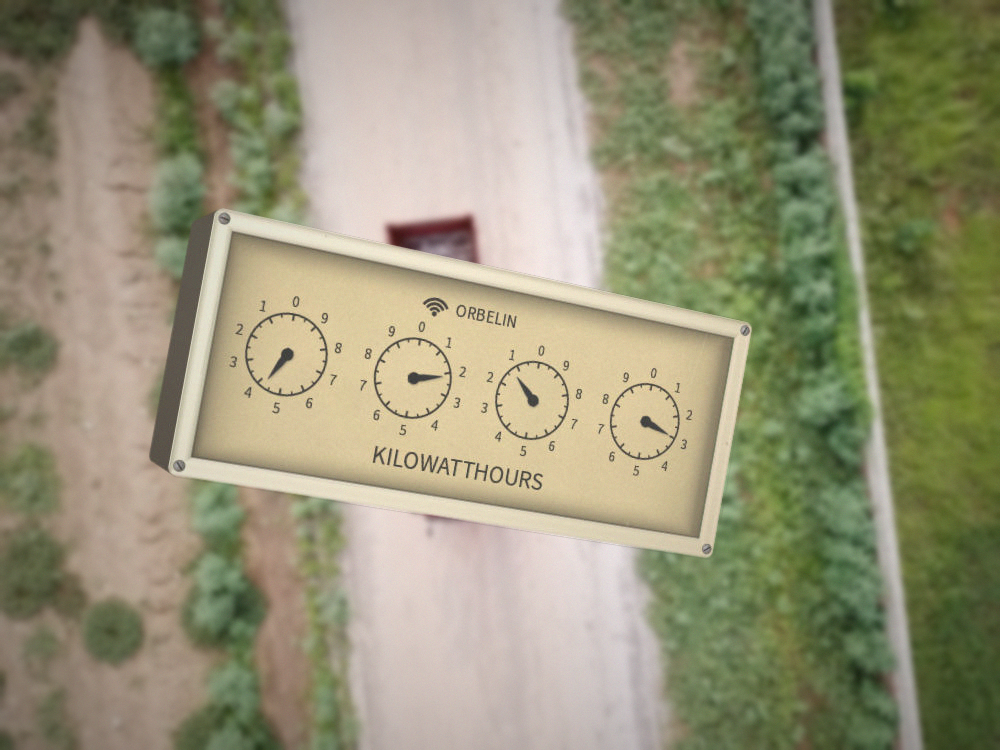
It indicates 4213,kWh
